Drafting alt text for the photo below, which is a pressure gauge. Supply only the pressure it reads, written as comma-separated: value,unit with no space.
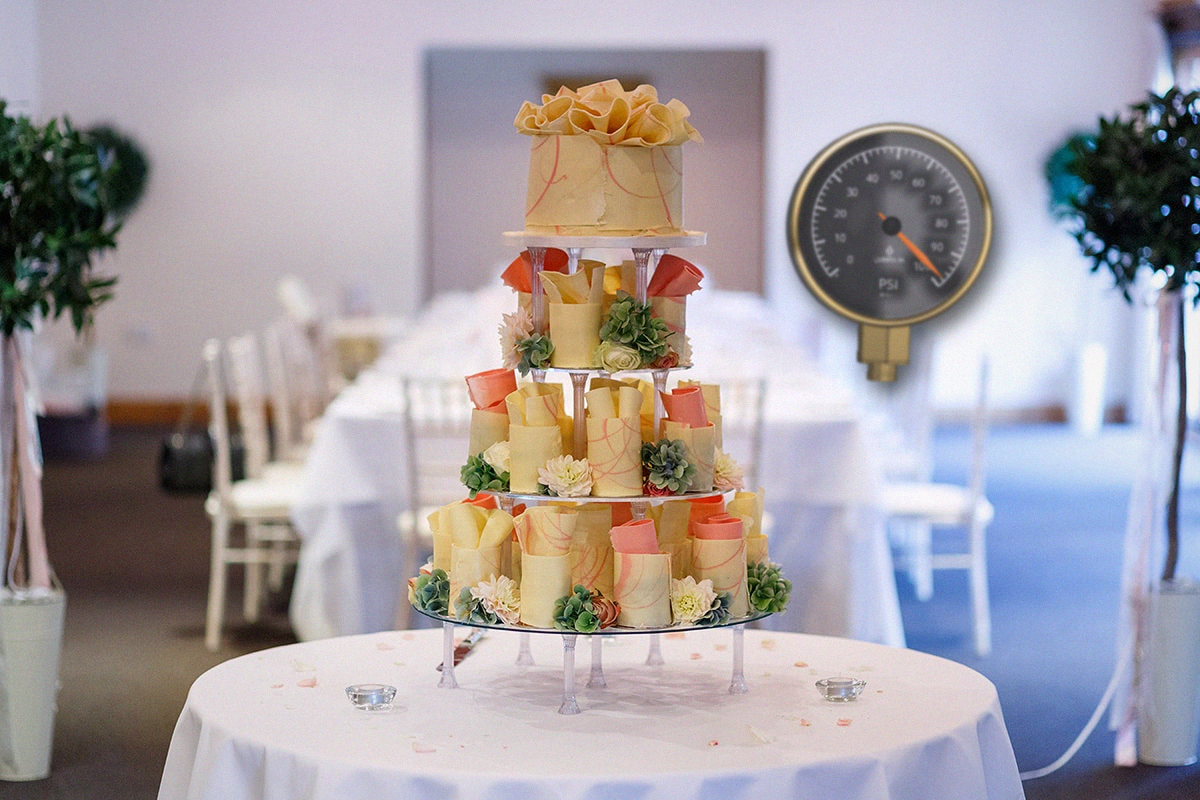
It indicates 98,psi
